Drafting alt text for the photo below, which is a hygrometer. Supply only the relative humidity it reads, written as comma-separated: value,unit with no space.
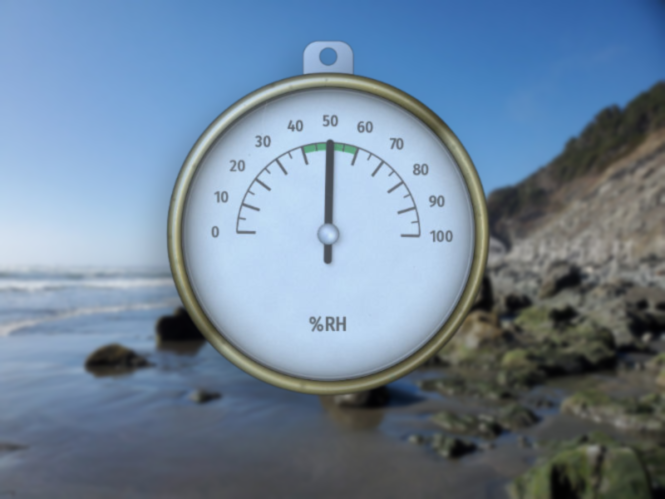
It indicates 50,%
